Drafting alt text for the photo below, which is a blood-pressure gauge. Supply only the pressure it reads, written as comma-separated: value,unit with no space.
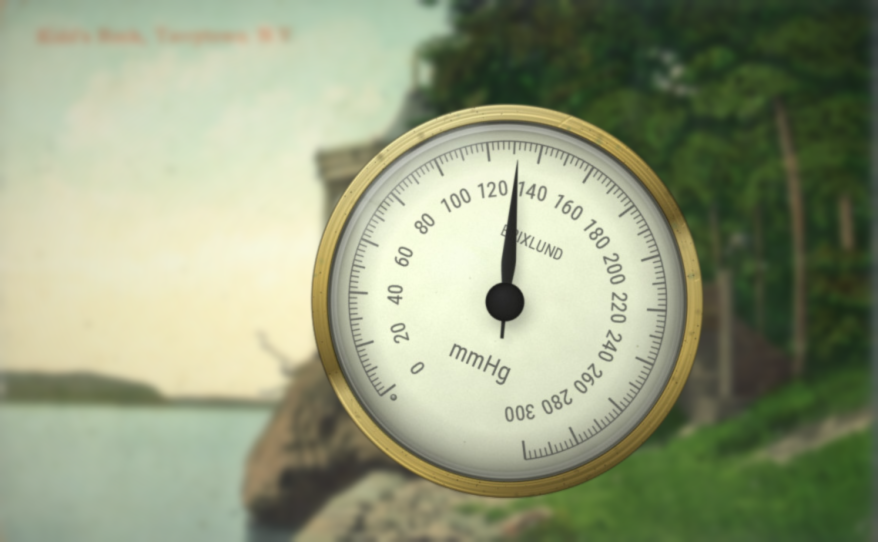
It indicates 132,mmHg
